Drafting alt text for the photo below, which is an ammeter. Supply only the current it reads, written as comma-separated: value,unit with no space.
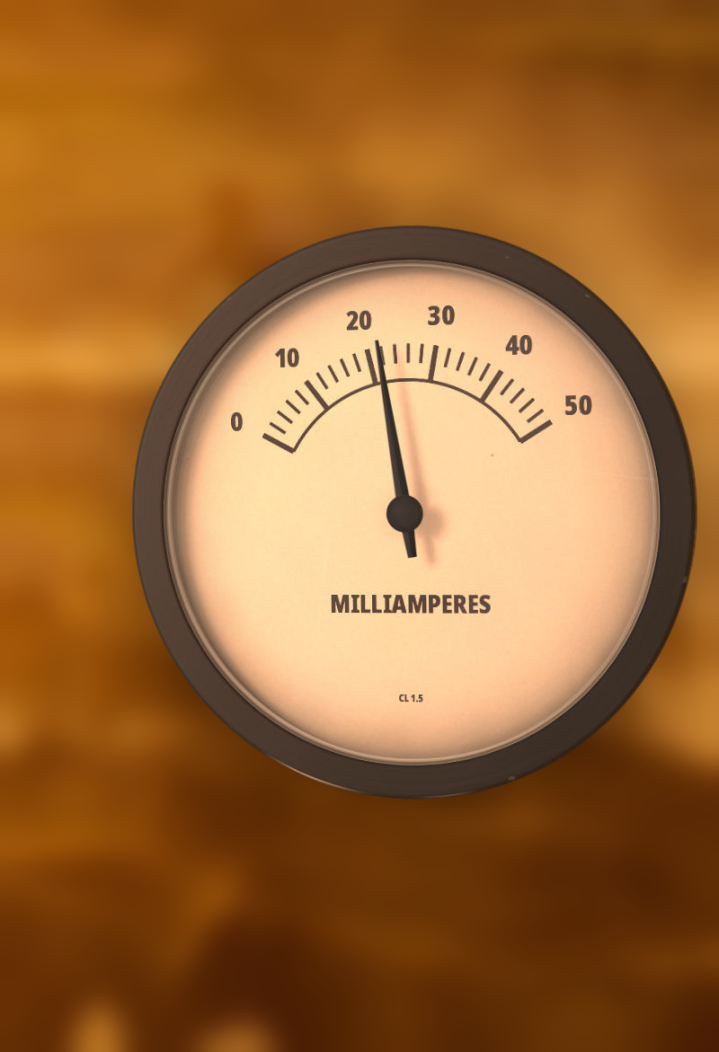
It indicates 22,mA
